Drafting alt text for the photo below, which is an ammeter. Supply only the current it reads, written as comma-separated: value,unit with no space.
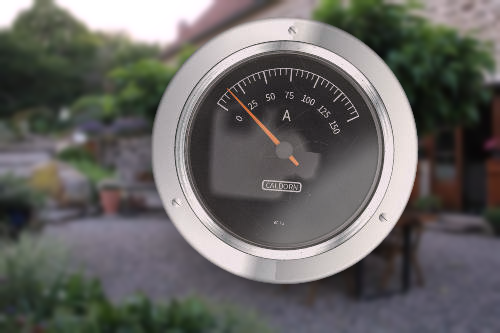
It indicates 15,A
